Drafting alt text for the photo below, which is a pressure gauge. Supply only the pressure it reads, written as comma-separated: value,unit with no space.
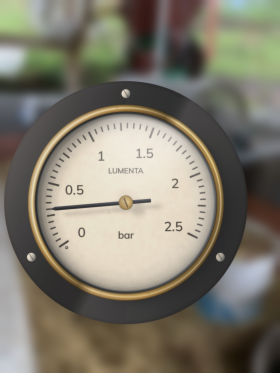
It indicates 0.3,bar
